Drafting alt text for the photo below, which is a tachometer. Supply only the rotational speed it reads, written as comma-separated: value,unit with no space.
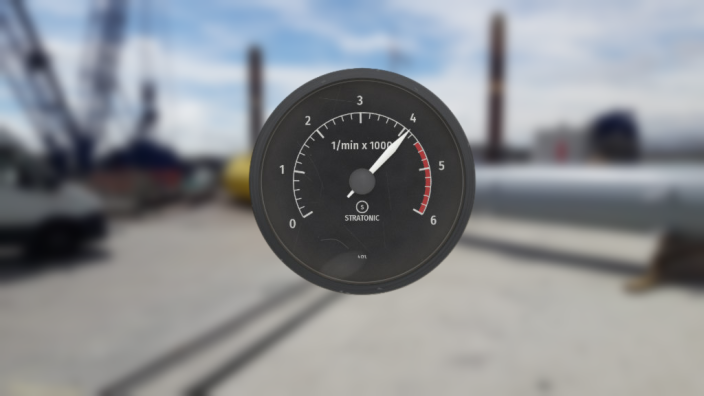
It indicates 4100,rpm
